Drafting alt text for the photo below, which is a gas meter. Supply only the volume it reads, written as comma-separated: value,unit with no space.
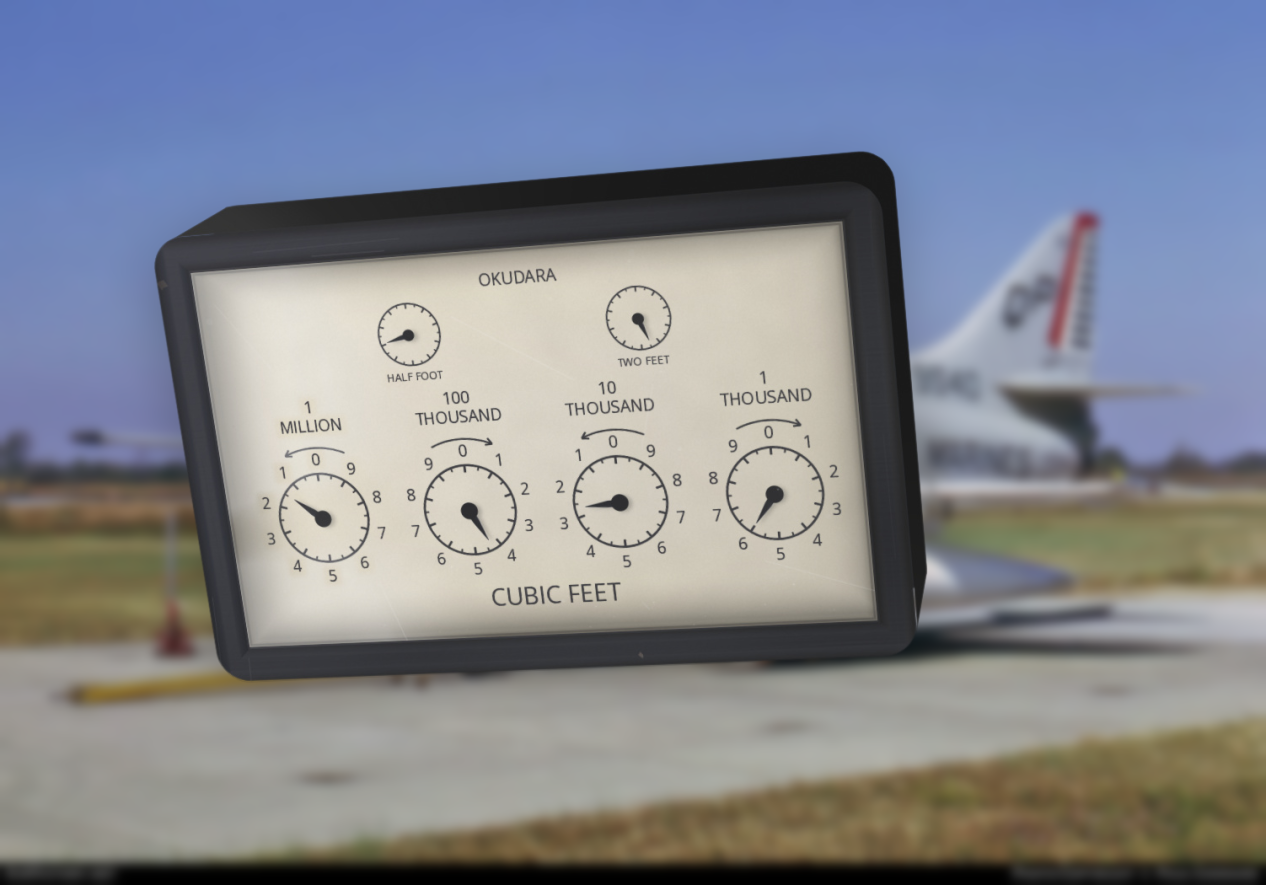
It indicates 142600,ft³
